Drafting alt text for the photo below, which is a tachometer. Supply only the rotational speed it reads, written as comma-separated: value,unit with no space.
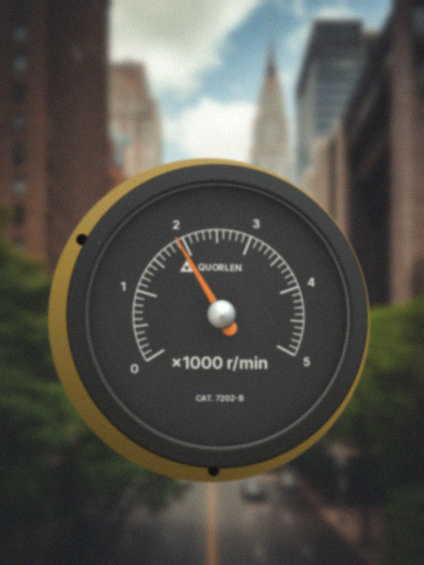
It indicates 1900,rpm
